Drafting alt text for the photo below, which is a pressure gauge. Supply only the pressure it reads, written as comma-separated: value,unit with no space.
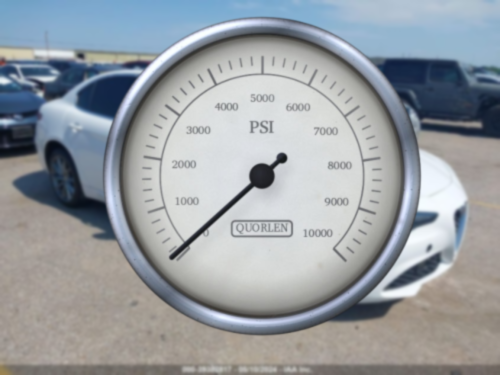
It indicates 100,psi
